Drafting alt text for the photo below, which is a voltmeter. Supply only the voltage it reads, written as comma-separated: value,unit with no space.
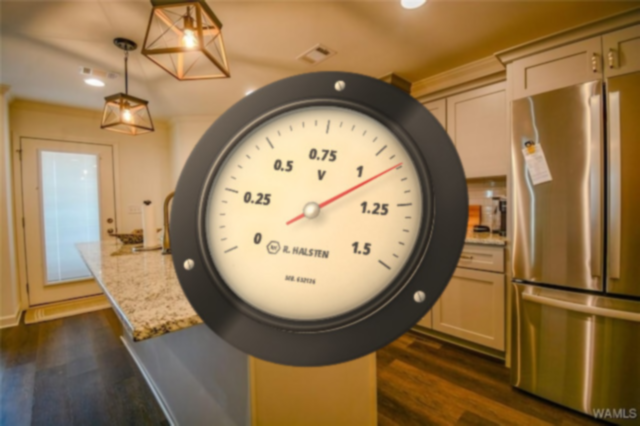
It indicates 1.1,V
